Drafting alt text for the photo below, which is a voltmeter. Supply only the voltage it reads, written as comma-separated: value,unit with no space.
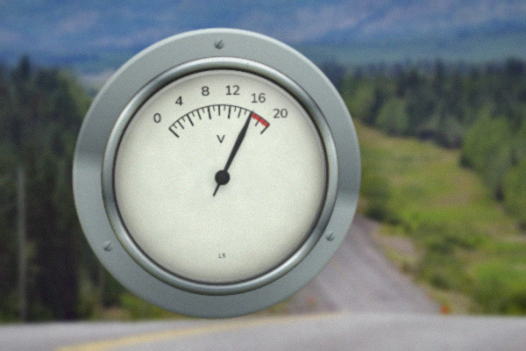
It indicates 16,V
